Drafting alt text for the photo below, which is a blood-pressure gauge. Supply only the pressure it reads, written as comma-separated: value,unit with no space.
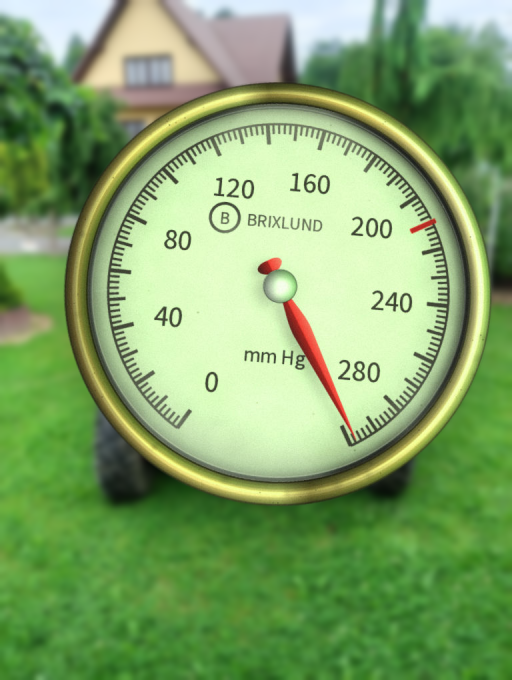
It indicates 298,mmHg
